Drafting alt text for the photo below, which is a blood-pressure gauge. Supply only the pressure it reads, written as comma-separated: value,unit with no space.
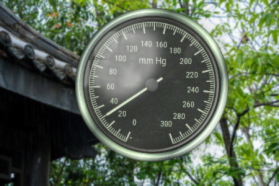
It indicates 30,mmHg
